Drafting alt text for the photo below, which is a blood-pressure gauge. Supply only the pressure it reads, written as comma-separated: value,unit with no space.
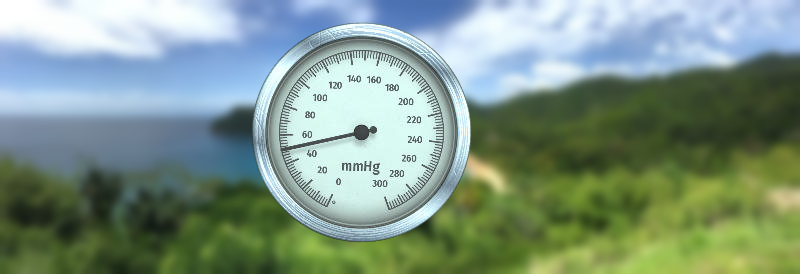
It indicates 50,mmHg
